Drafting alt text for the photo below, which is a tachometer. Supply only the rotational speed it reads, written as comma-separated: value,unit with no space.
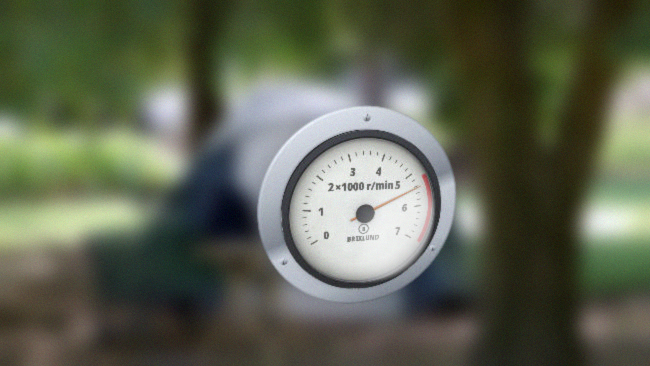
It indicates 5400,rpm
